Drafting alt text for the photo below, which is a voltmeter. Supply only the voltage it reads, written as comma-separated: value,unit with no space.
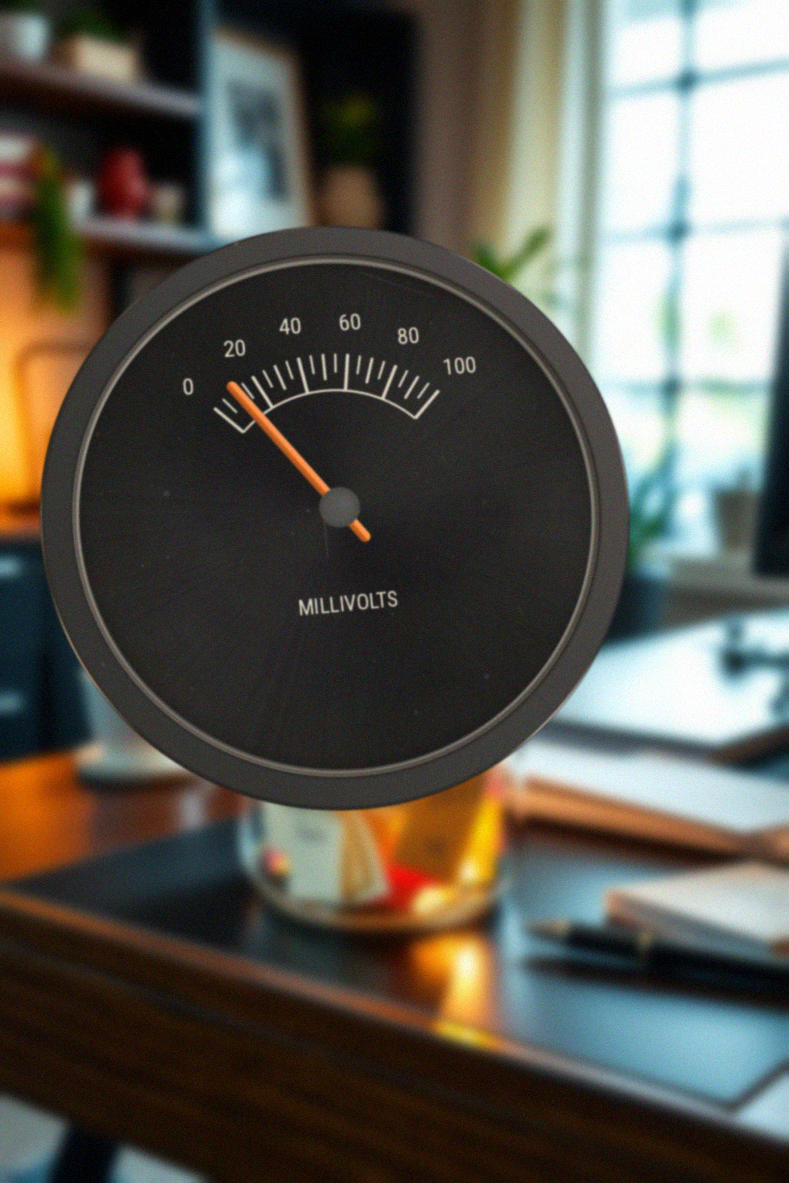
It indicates 10,mV
